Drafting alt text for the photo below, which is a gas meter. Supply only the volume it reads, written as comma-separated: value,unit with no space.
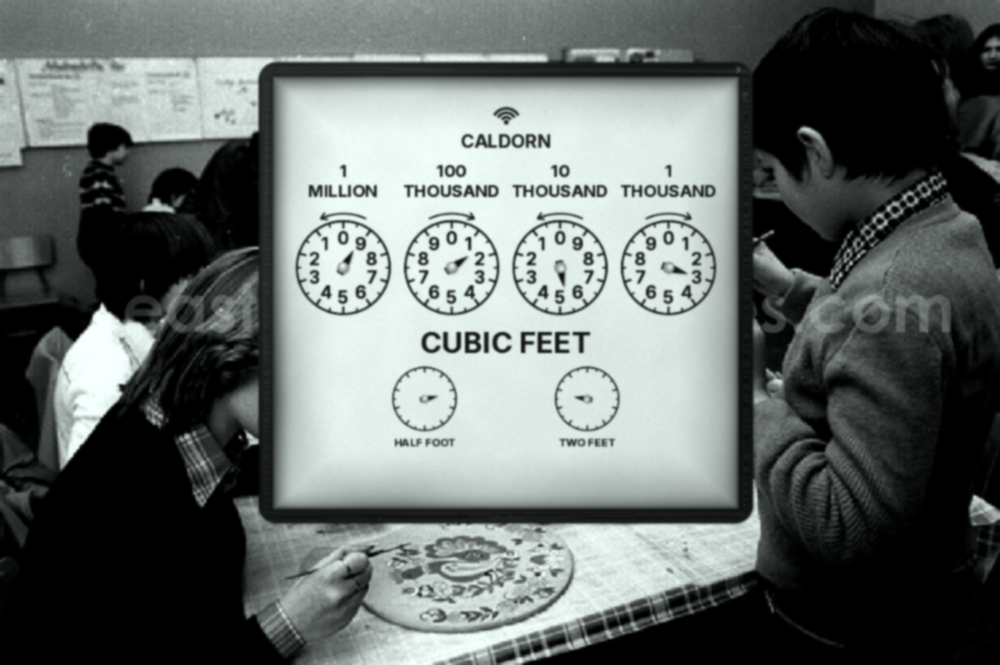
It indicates 915300,ft³
